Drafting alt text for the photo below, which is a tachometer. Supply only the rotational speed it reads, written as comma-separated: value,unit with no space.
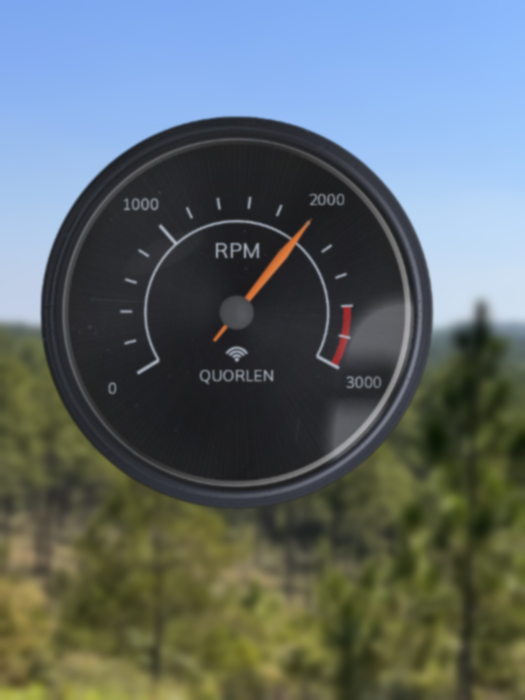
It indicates 2000,rpm
